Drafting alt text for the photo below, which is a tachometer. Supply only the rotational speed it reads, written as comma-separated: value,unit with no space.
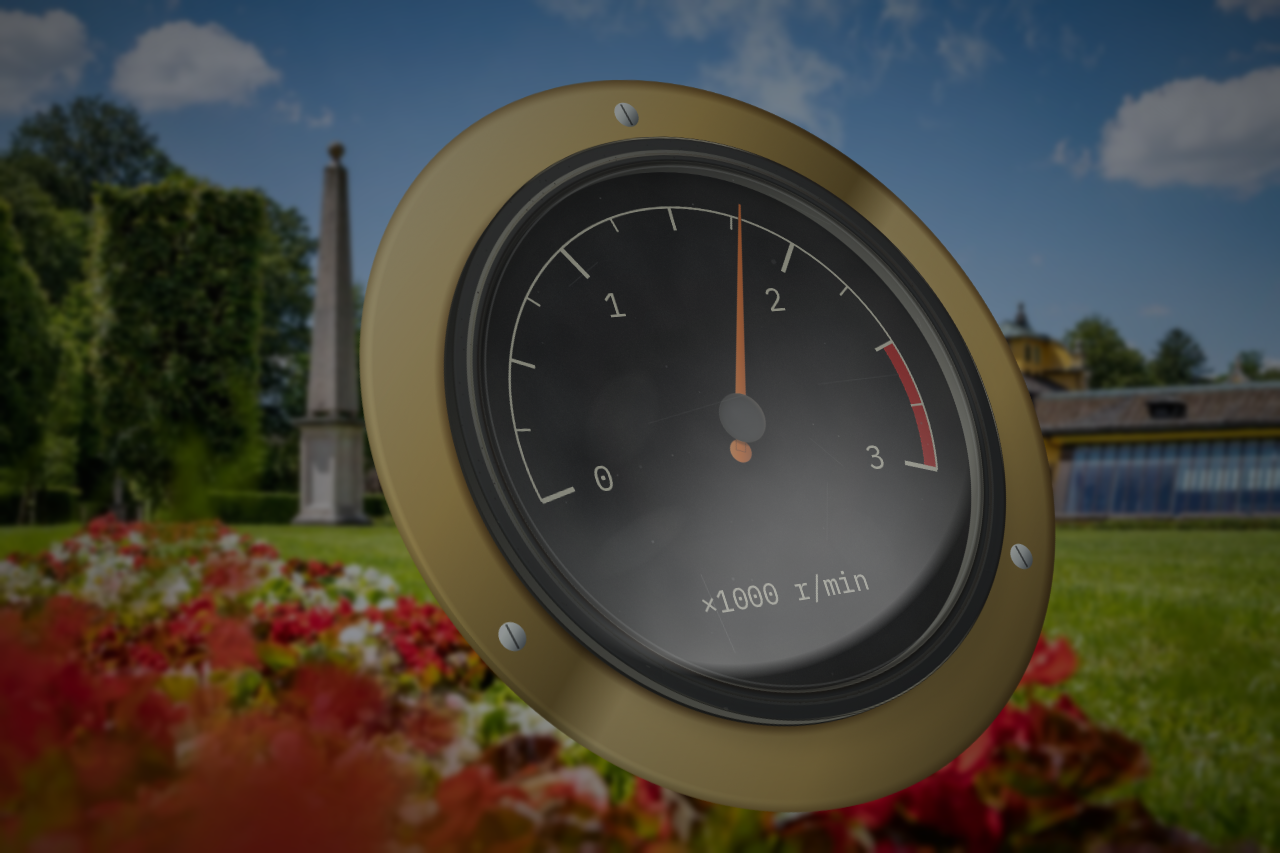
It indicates 1750,rpm
